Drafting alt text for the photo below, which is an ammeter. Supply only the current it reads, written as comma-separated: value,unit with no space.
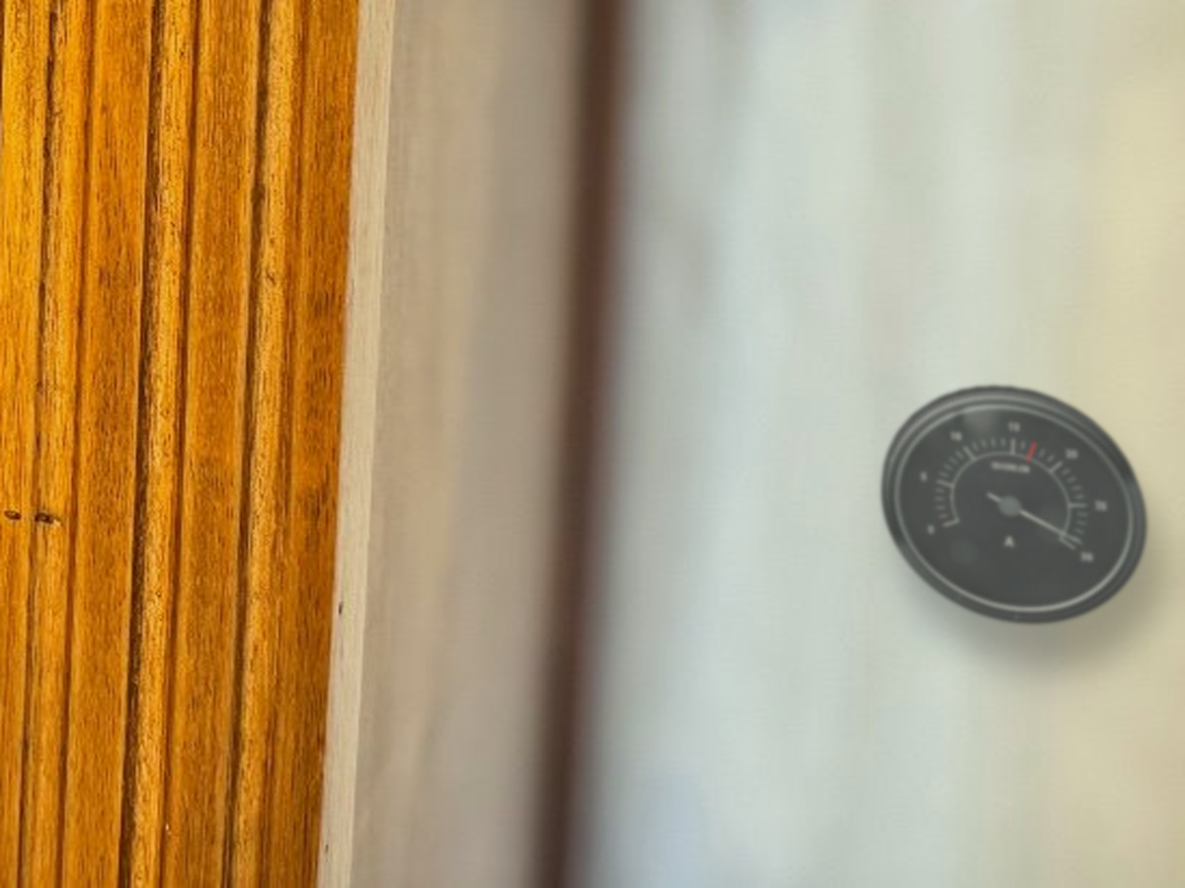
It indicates 29,A
